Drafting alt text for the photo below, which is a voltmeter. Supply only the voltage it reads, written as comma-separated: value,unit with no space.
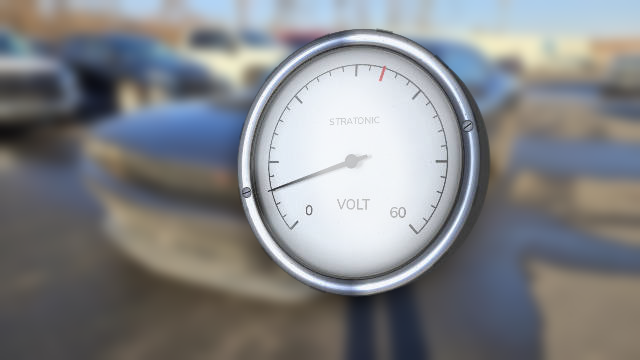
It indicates 6,V
